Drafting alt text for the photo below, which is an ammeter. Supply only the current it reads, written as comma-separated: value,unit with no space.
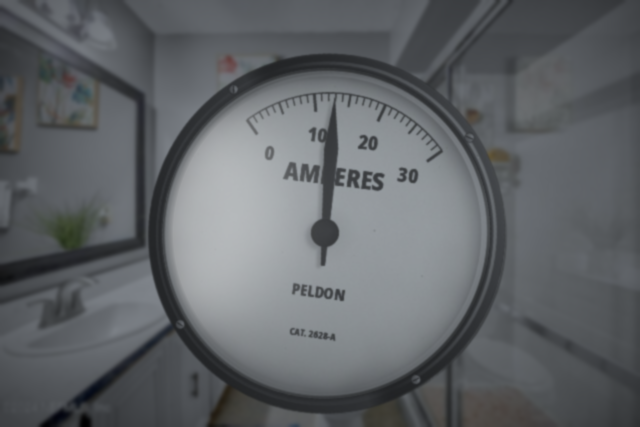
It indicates 13,A
